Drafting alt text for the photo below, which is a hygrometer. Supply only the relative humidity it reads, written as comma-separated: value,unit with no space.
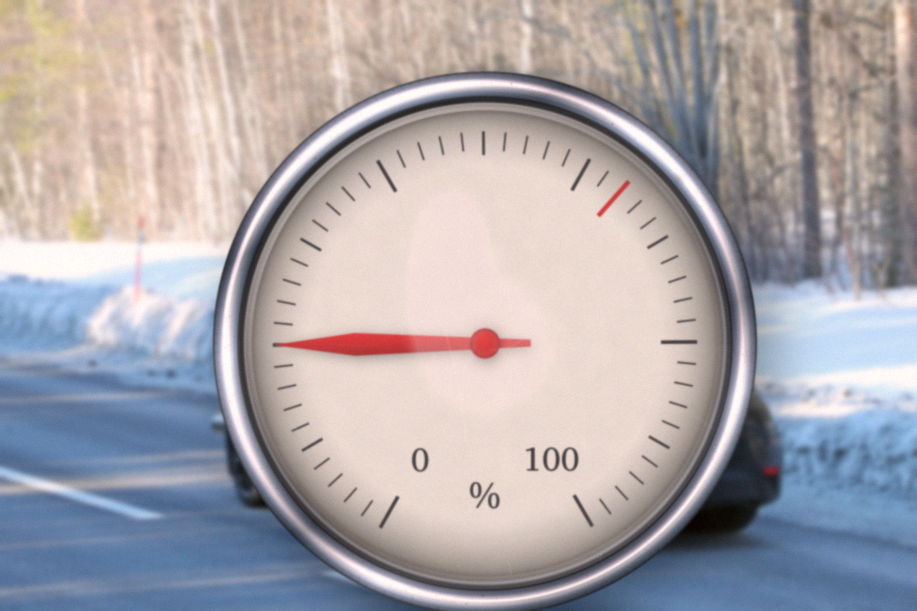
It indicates 20,%
